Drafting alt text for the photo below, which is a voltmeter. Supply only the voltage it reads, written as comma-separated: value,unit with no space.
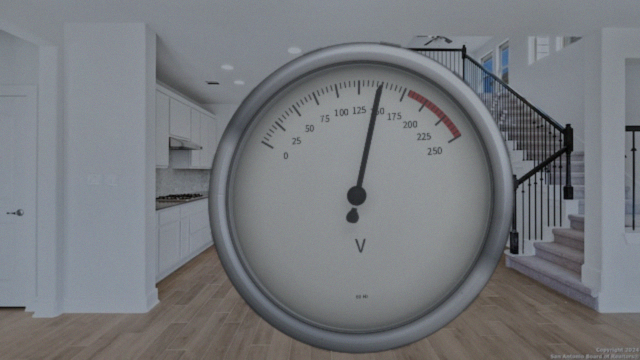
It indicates 150,V
